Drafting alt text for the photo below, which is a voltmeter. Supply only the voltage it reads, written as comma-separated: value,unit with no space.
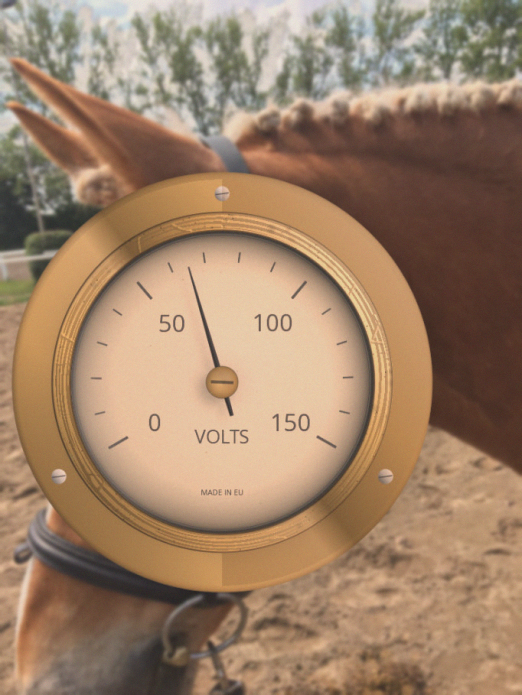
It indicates 65,V
